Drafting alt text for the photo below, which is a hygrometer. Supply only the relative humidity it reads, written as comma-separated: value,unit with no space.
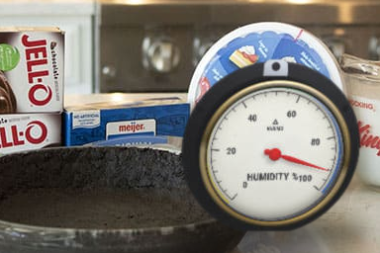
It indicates 92,%
